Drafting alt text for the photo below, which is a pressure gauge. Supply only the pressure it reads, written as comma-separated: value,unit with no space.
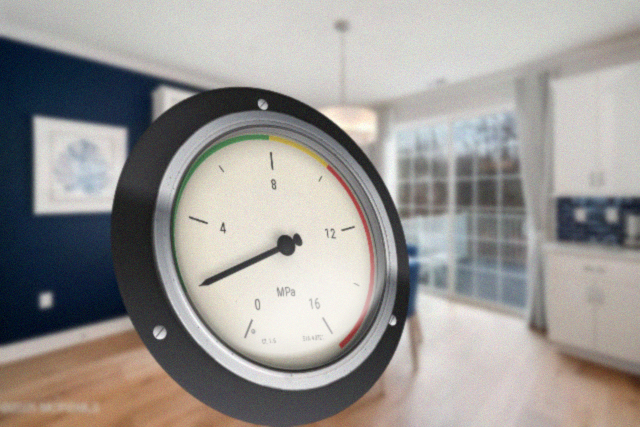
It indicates 2,MPa
